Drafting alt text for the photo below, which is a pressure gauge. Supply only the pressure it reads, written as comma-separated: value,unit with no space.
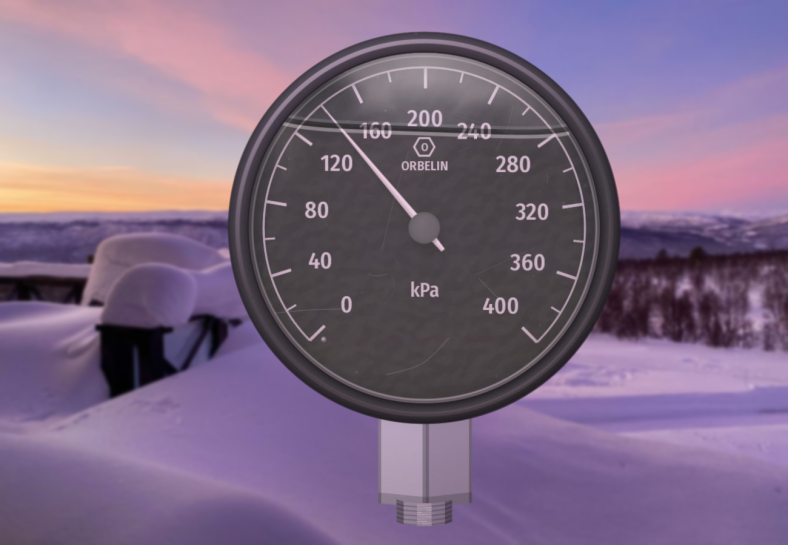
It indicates 140,kPa
